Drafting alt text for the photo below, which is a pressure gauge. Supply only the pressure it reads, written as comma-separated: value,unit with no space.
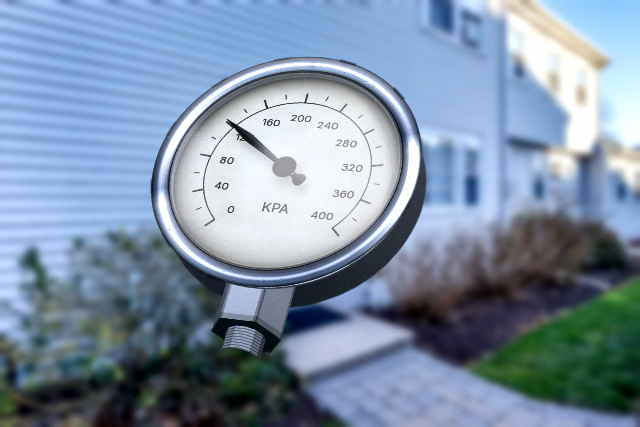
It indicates 120,kPa
